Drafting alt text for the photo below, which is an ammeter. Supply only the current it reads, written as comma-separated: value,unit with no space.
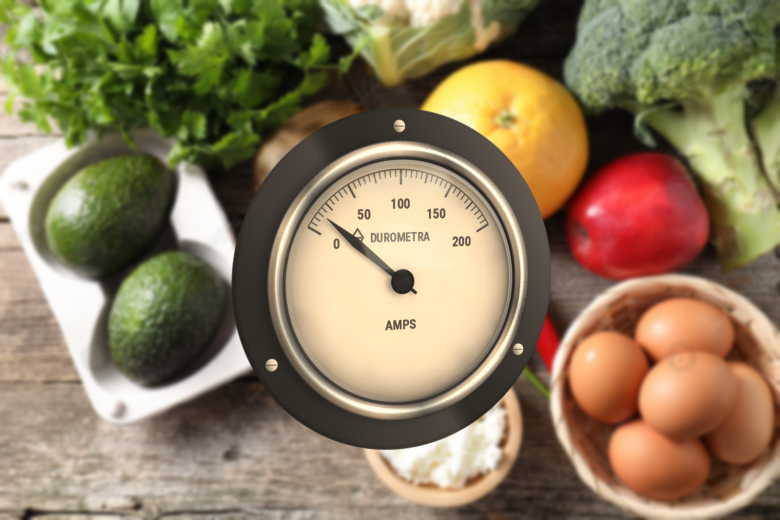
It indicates 15,A
